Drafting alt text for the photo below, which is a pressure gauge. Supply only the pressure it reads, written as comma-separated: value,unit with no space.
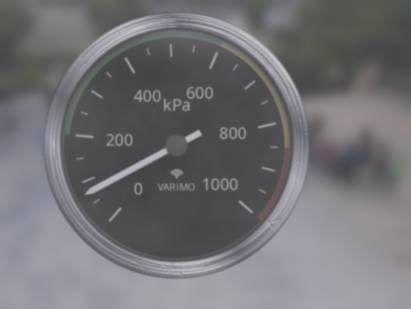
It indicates 75,kPa
